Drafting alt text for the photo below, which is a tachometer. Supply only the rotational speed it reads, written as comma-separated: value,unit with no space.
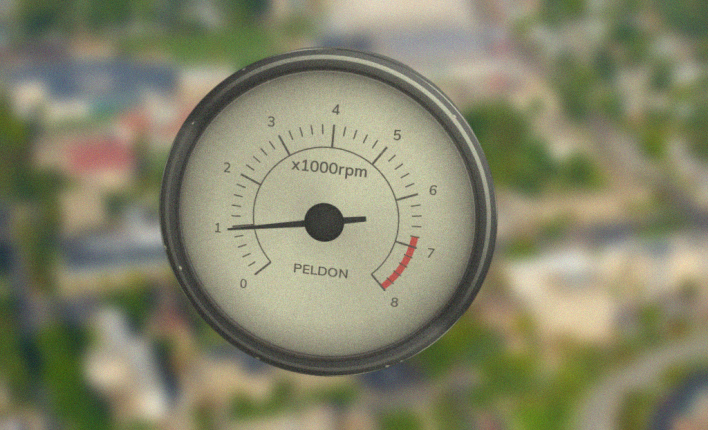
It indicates 1000,rpm
